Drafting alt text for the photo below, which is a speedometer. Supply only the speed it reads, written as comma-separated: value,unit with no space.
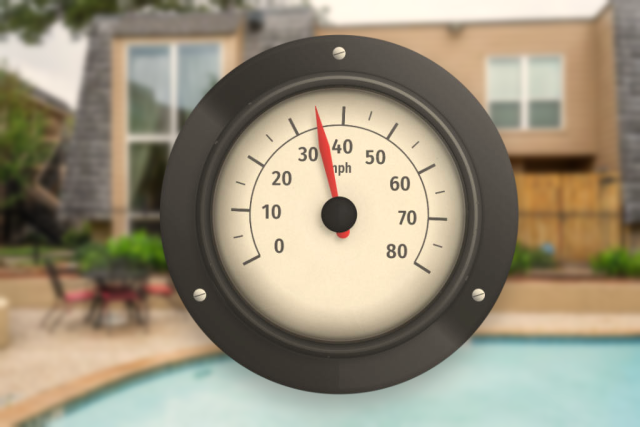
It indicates 35,mph
